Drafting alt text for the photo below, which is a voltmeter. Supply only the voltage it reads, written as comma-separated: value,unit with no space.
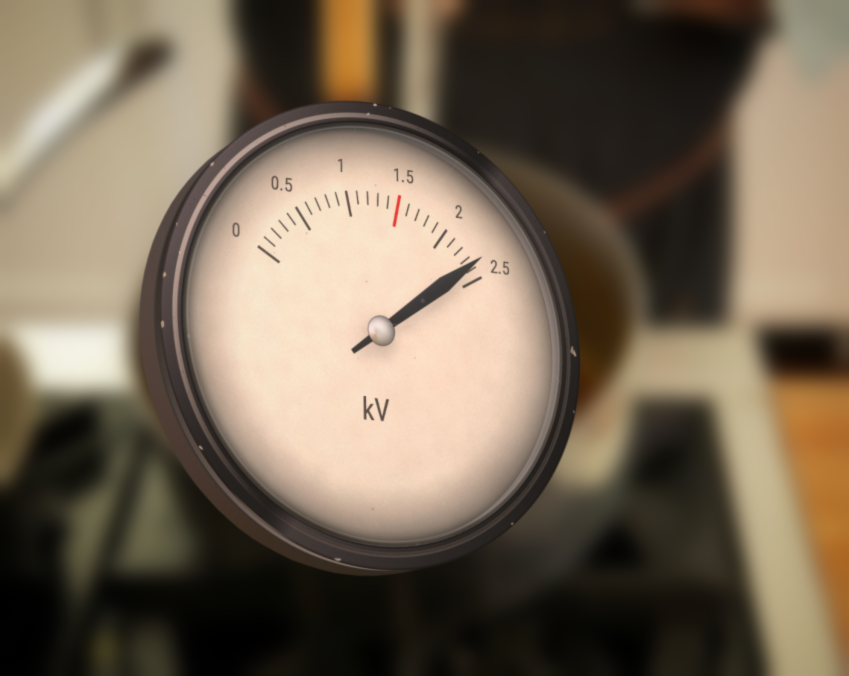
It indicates 2.35,kV
